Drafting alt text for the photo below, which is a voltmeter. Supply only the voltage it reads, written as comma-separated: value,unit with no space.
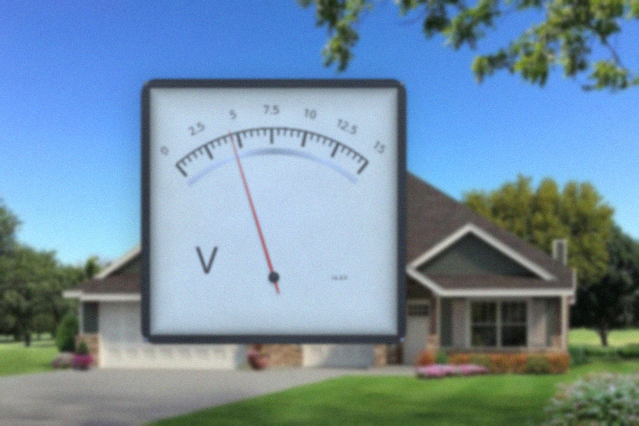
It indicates 4.5,V
